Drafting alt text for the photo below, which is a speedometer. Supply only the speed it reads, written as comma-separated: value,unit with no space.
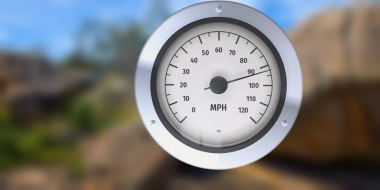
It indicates 92.5,mph
